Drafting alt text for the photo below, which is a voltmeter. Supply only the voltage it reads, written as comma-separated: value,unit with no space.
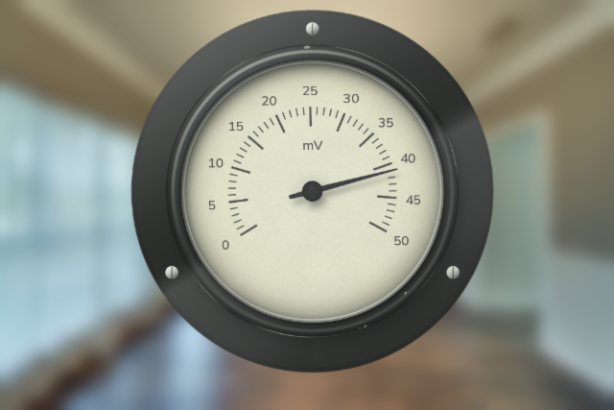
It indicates 41,mV
